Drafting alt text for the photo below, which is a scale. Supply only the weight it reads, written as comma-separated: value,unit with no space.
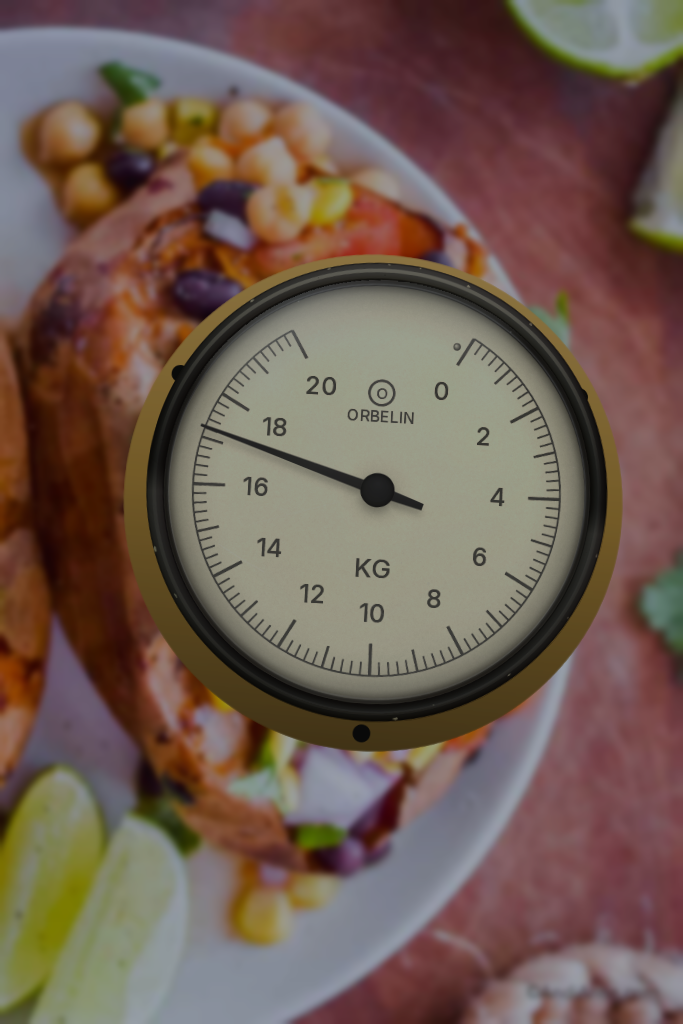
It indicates 17.2,kg
